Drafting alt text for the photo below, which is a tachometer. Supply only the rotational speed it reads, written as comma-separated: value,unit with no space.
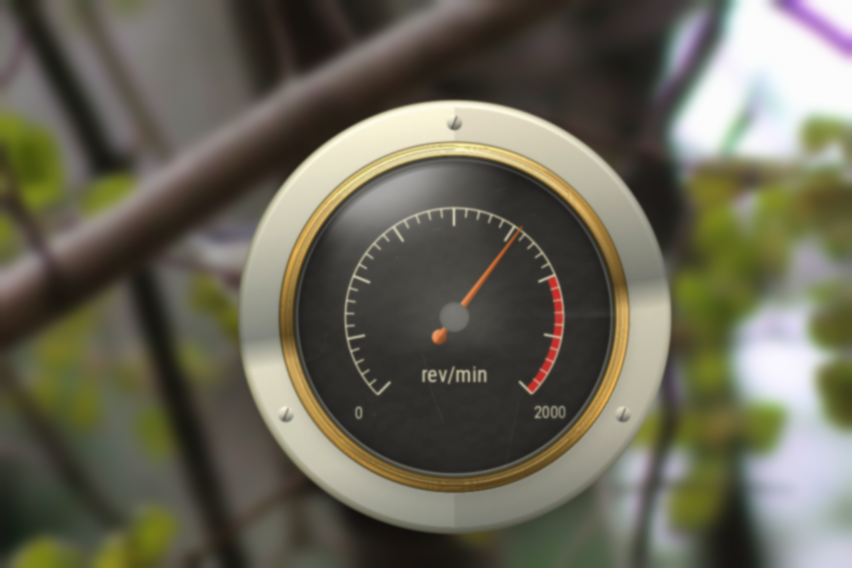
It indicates 1275,rpm
